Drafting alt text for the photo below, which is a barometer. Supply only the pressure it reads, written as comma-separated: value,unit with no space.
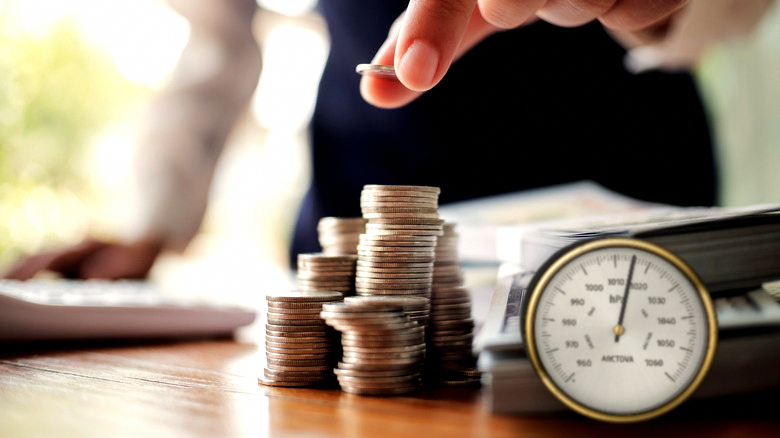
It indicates 1015,hPa
